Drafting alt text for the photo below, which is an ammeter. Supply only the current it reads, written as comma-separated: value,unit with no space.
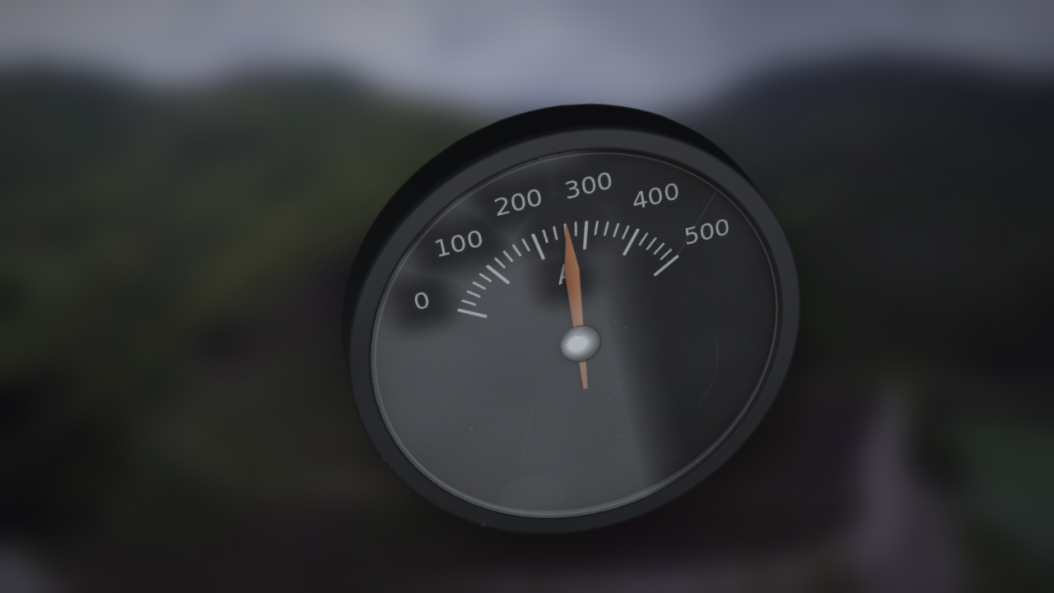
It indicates 260,A
